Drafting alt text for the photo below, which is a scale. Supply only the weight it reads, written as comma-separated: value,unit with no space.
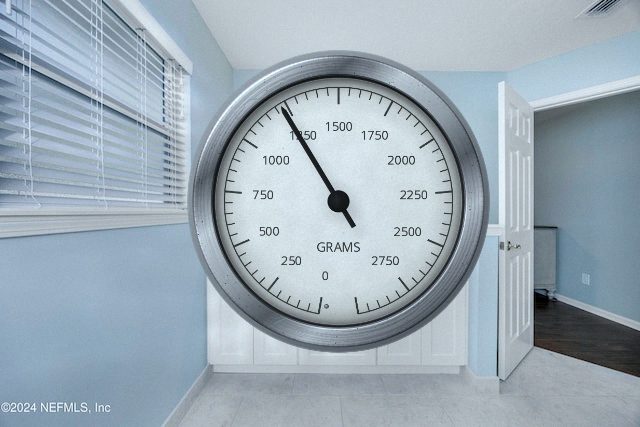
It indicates 1225,g
